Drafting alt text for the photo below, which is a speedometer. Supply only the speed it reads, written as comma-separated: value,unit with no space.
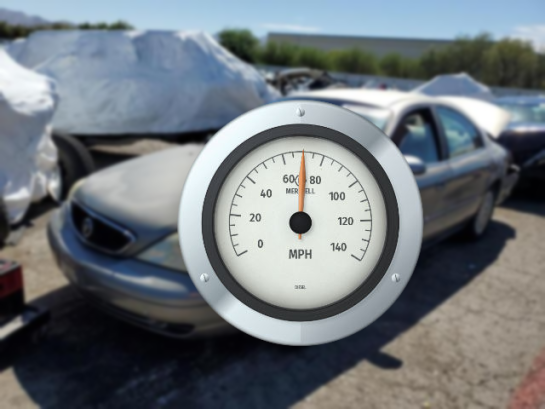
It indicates 70,mph
